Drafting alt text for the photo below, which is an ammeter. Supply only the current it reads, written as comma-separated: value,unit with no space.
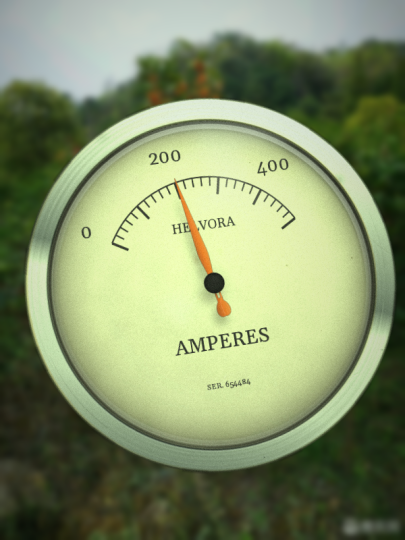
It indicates 200,A
